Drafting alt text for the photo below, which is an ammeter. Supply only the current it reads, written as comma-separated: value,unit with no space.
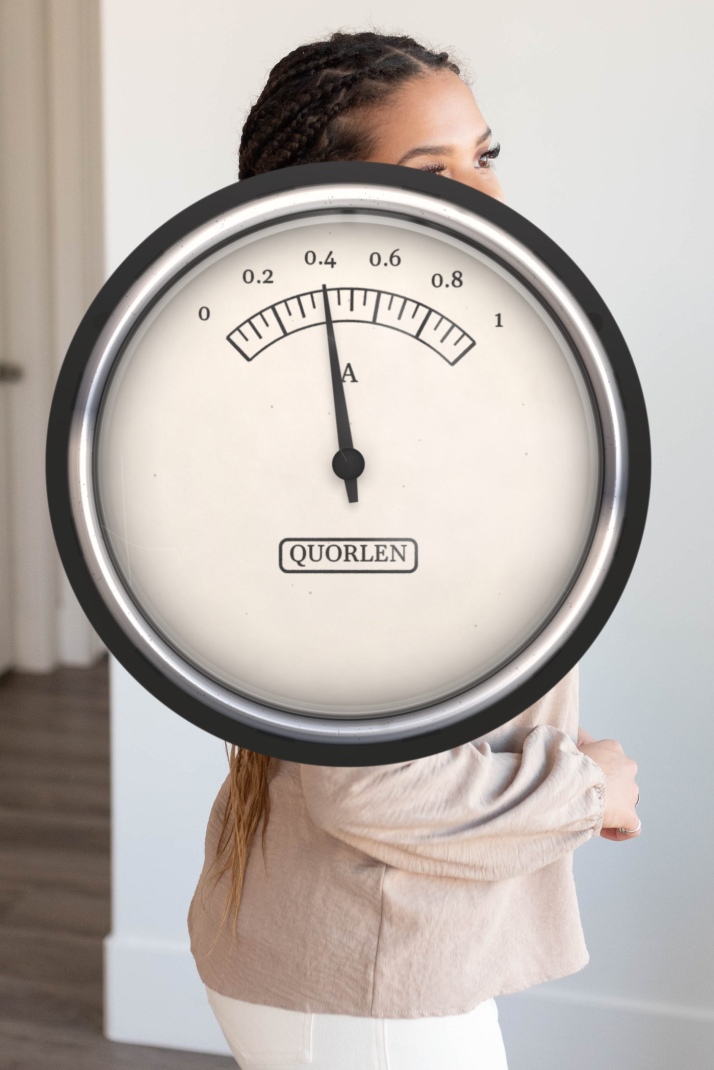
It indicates 0.4,A
